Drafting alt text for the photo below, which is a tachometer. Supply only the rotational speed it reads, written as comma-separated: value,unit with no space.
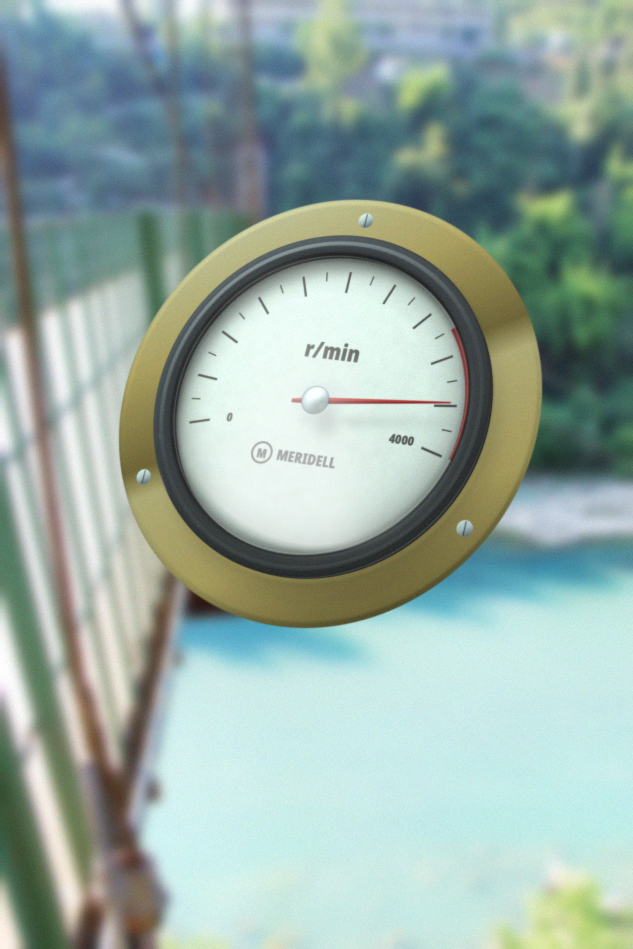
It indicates 3600,rpm
